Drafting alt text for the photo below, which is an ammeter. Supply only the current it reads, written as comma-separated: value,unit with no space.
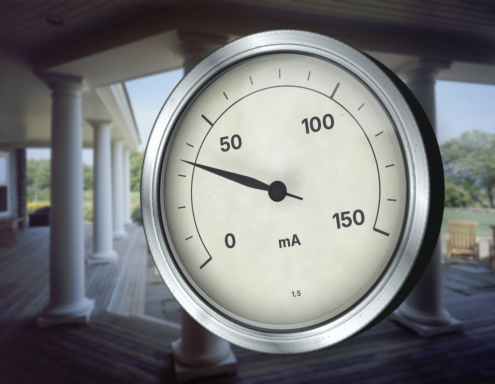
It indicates 35,mA
